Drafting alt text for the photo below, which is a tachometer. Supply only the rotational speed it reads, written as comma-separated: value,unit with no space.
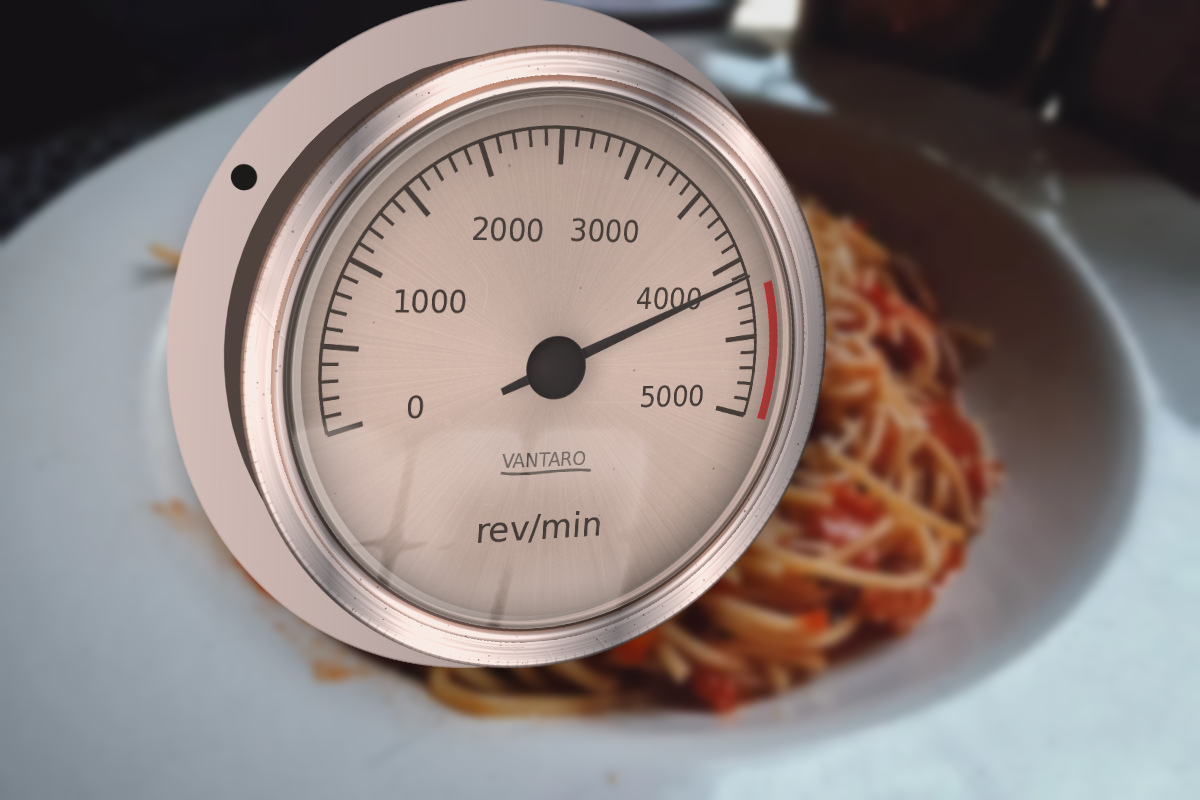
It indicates 4100,rpm
